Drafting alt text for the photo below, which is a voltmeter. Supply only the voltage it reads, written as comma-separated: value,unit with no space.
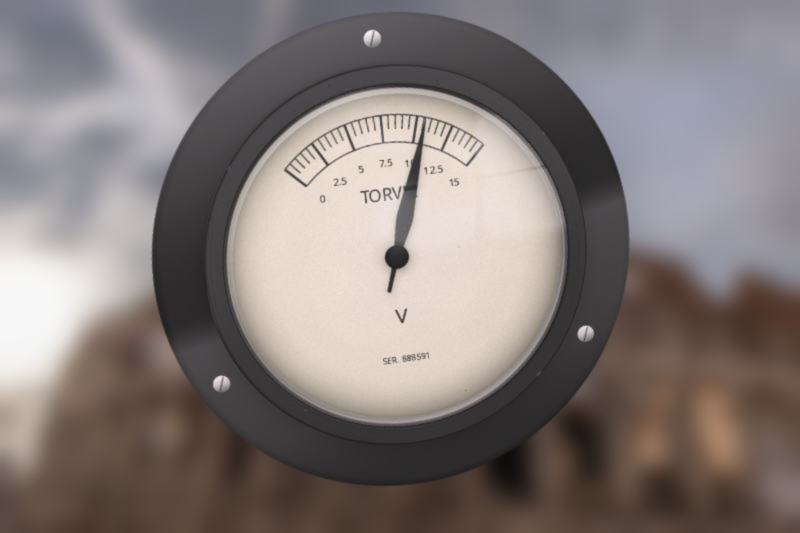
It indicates 10.5,V
